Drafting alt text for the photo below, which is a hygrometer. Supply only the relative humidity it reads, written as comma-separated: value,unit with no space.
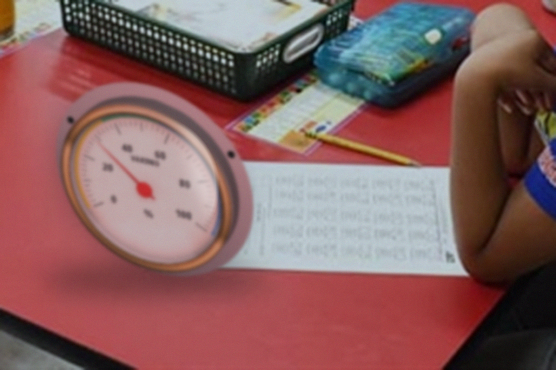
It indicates 30,%
